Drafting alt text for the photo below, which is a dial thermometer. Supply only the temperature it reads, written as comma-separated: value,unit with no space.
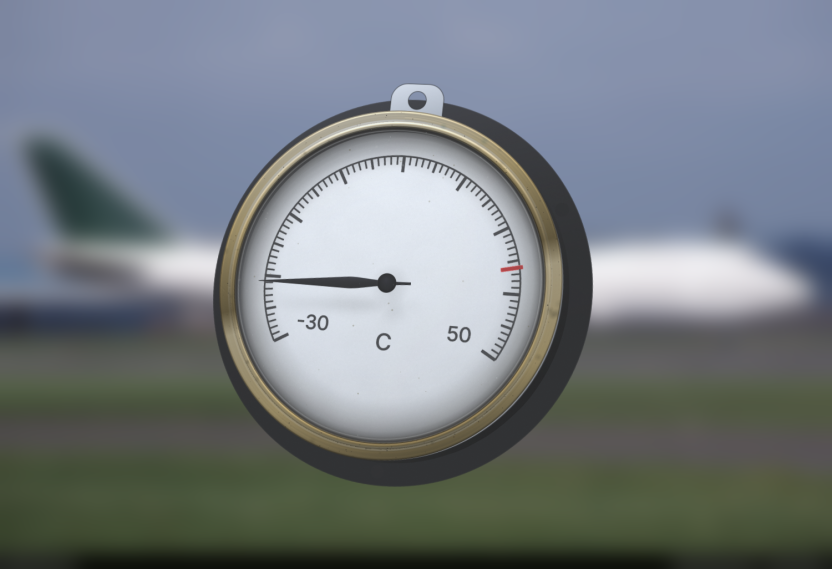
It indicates -21,°C
